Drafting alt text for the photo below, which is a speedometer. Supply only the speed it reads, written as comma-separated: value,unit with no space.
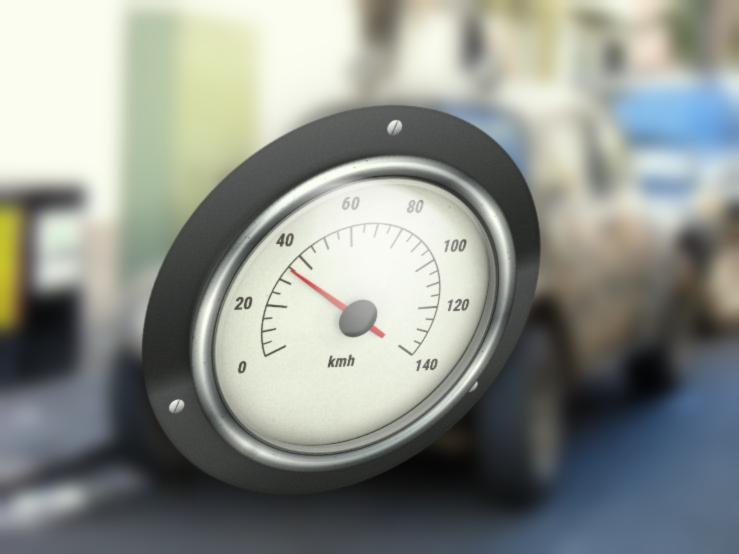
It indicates 35,km/h
